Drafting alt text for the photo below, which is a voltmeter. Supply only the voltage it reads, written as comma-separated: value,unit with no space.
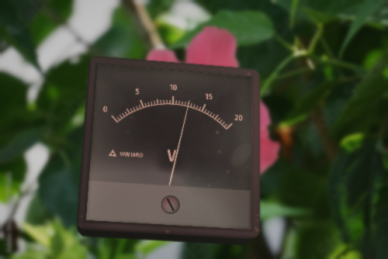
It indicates 12.5,V
